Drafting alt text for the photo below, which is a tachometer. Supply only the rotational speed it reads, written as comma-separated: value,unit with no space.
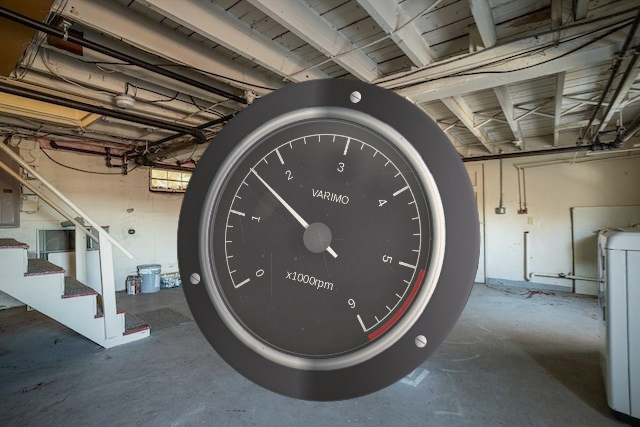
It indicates 1600,rpm
